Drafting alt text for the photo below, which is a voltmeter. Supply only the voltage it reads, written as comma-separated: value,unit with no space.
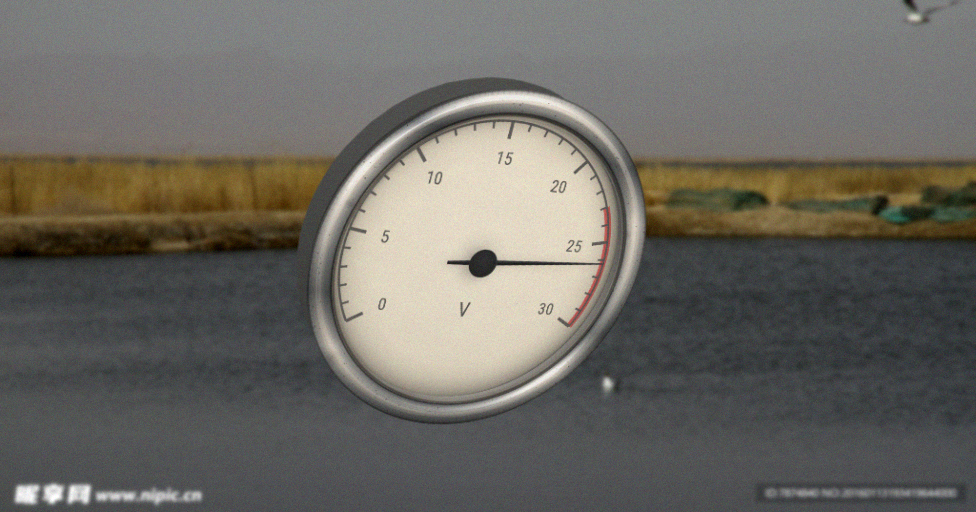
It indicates 26,V
